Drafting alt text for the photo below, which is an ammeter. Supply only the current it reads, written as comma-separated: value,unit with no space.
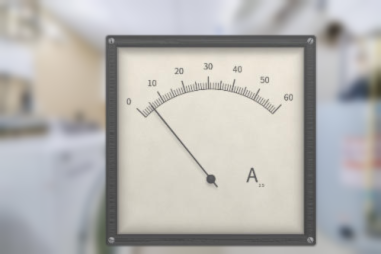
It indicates 5,A
